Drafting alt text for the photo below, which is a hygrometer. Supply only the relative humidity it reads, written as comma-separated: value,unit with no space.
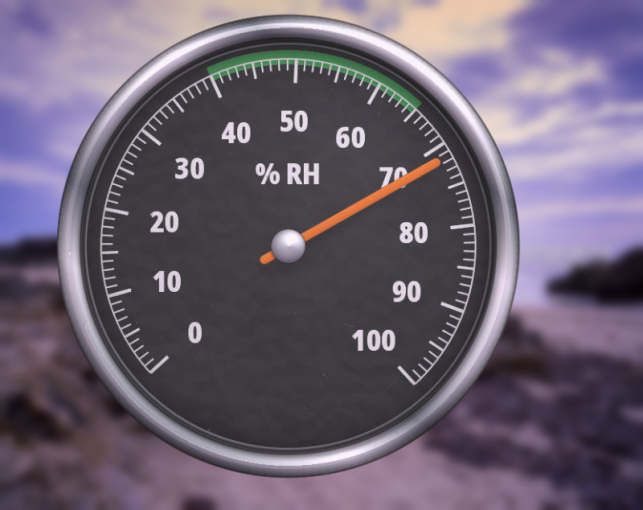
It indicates 71.5,%
